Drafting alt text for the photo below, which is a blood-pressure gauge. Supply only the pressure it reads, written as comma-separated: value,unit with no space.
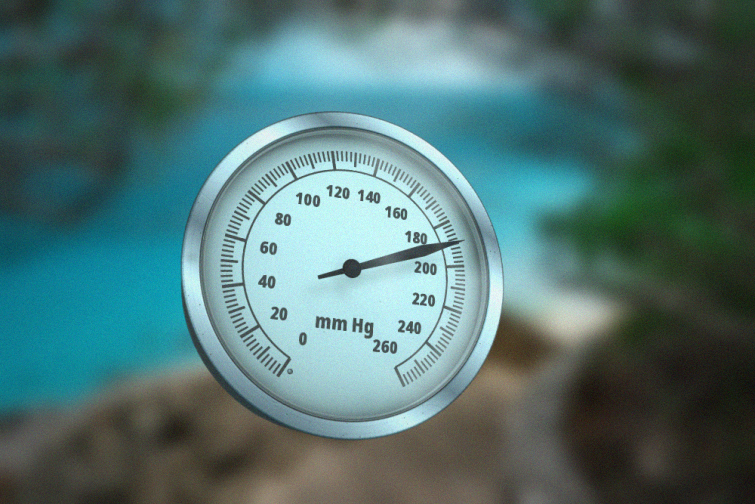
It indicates 190,mmHg
